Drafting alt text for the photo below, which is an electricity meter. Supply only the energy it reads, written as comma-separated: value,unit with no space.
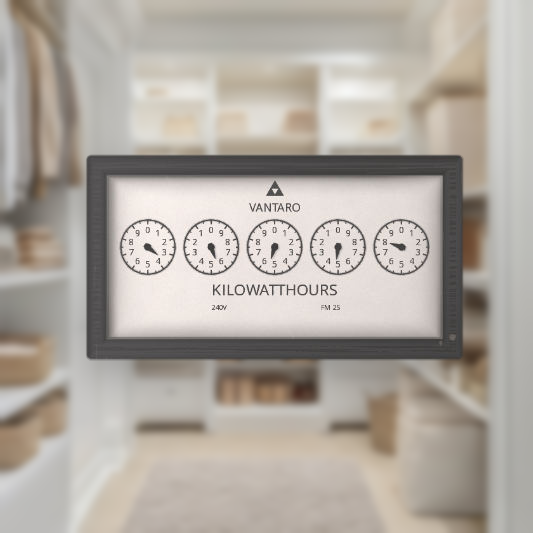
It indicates 35548,kWh
